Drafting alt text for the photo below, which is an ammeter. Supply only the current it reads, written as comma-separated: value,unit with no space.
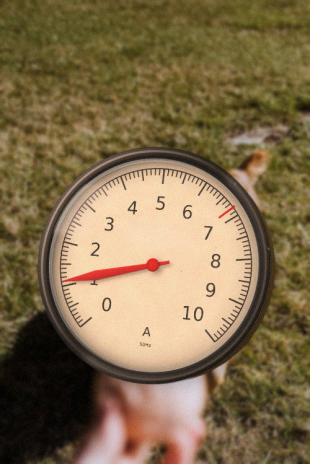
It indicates 1.1,A
